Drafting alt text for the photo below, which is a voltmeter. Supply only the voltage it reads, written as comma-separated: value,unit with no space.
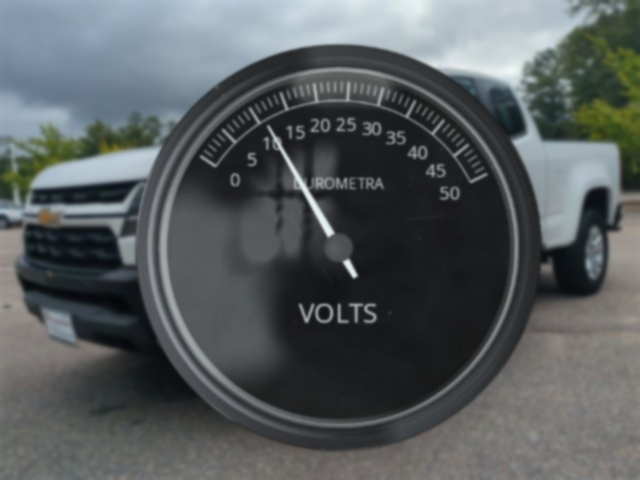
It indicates 11,V
